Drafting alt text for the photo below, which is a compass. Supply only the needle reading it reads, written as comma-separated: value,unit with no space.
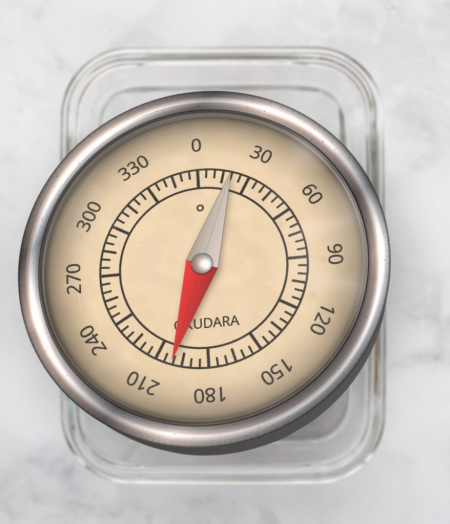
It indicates 200,°
